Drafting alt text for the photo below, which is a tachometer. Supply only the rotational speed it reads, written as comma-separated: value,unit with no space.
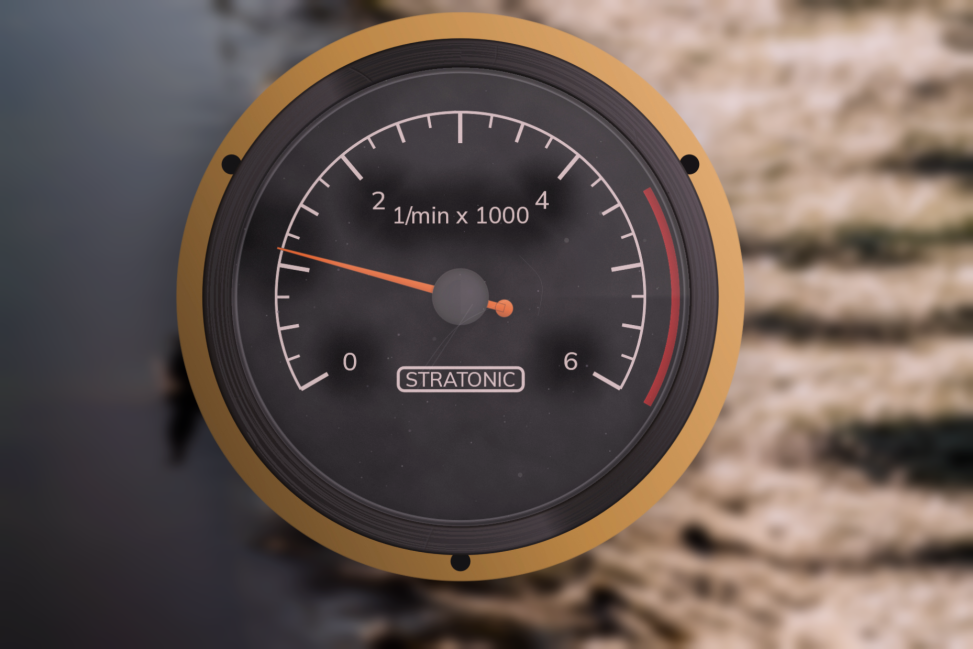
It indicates 1125,rpm
